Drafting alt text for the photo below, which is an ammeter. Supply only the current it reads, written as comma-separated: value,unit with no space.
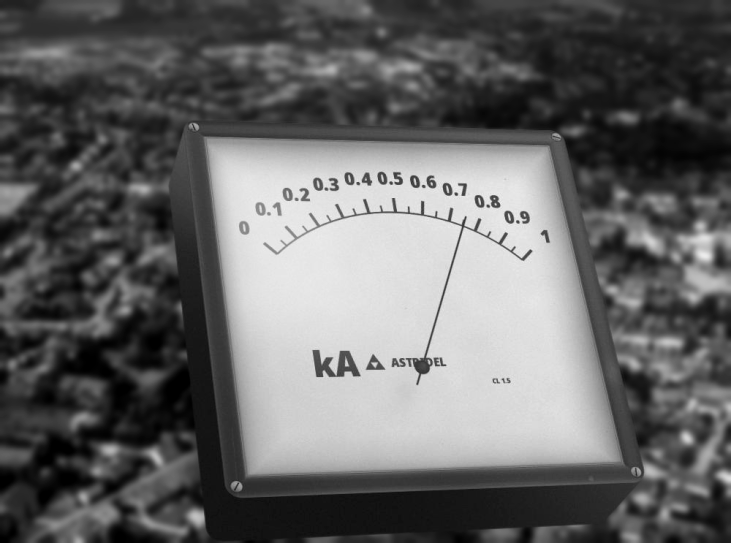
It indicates 0.75,kA
